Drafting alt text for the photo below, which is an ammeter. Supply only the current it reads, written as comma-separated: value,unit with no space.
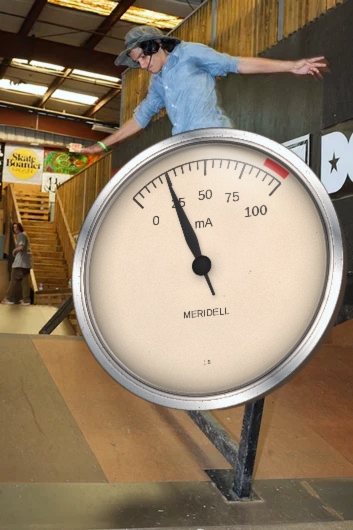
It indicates 25,mA
